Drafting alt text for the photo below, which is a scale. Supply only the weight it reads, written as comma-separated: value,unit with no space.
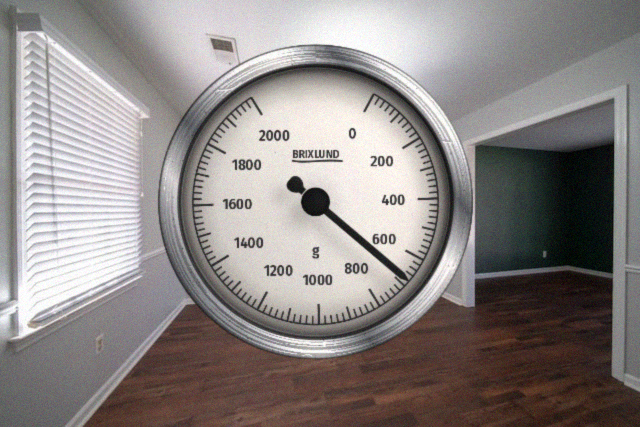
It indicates 680,g
